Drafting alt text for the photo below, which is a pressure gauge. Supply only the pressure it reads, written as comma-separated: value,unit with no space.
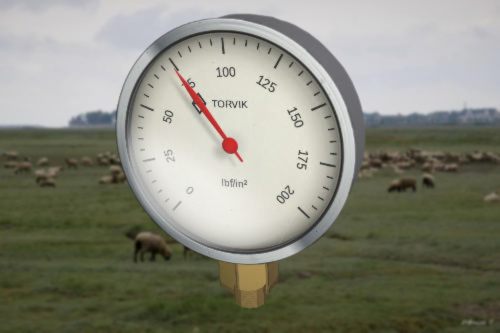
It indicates 75,psi
